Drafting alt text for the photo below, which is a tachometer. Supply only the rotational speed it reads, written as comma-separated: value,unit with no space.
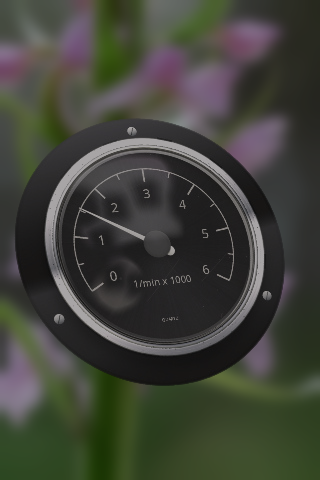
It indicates 1500,rpm
